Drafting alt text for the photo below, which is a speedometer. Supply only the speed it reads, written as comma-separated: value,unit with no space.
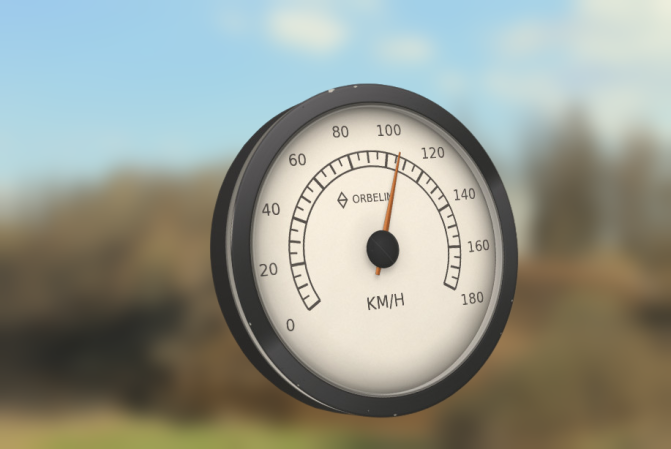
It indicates 105,km/h
